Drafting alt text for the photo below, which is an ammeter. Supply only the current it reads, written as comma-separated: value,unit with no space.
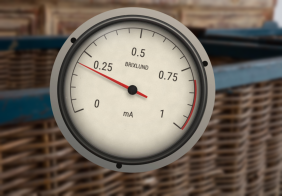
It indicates 0.2,mA
